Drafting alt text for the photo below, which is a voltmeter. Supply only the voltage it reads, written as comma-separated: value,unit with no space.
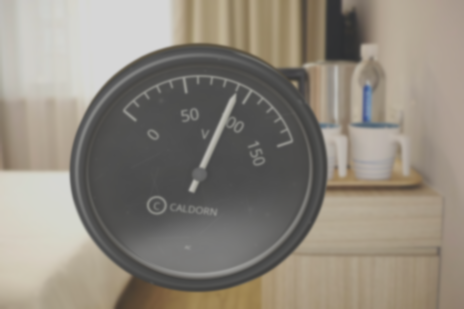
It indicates 90,V
